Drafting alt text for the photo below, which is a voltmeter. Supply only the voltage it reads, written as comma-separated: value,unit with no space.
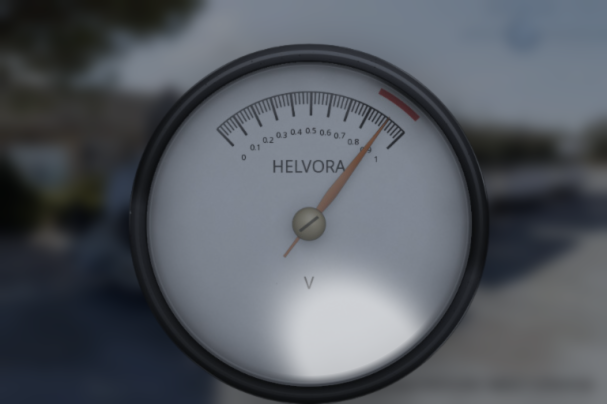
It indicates 0.9,V
